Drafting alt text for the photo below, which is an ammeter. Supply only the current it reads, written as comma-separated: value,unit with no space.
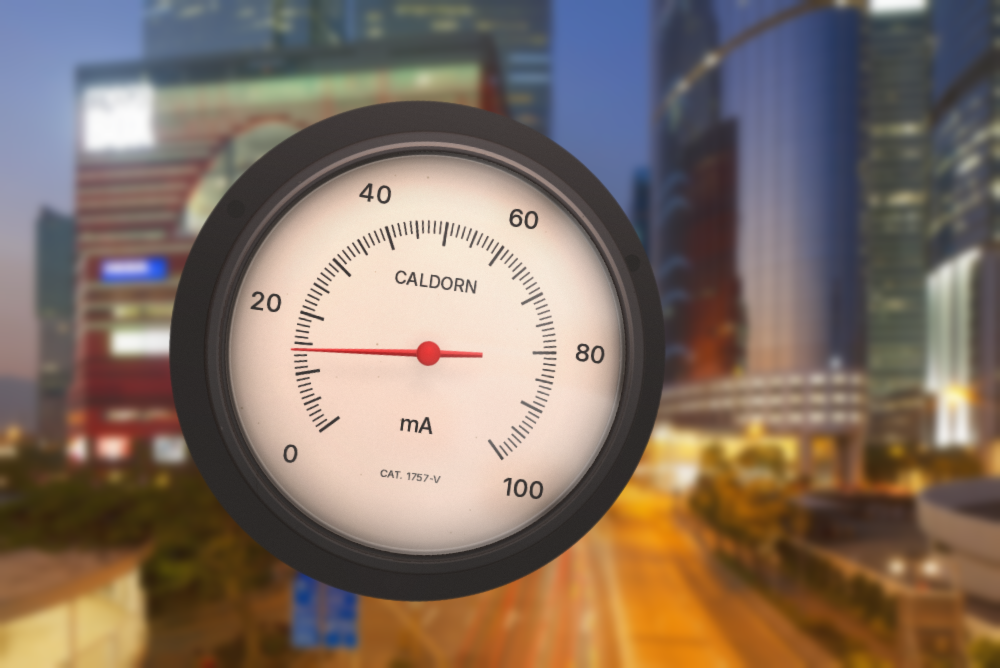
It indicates 14,mA
